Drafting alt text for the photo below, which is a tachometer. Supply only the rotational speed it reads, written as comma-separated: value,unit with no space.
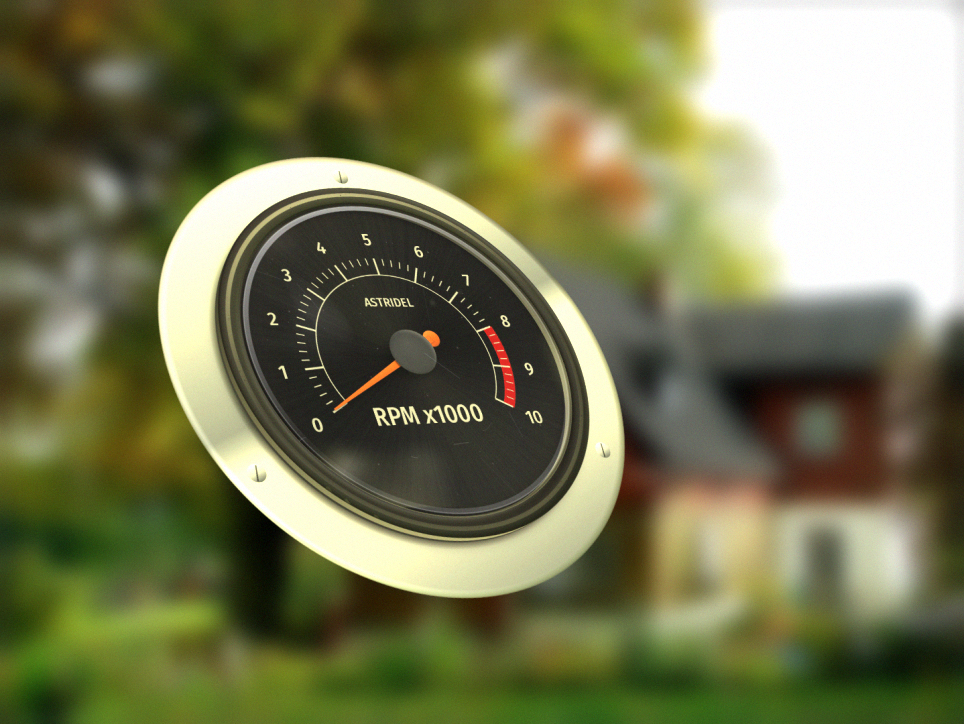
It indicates 0,rpm
